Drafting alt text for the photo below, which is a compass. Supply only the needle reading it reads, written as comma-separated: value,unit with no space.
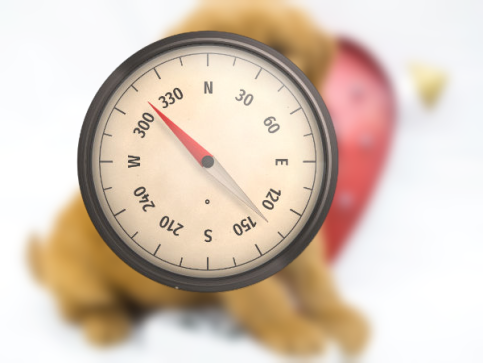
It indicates 315,°
